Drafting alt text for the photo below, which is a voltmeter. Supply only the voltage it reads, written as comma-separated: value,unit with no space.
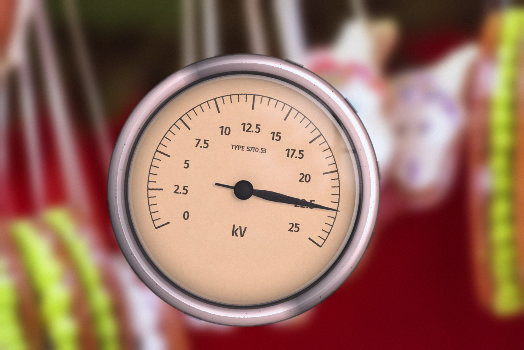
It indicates 22.5,kV
